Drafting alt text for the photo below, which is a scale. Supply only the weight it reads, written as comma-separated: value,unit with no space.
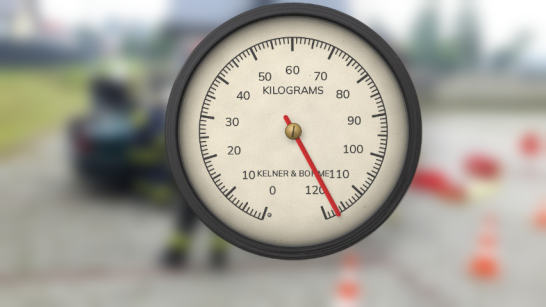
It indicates 117,kg
